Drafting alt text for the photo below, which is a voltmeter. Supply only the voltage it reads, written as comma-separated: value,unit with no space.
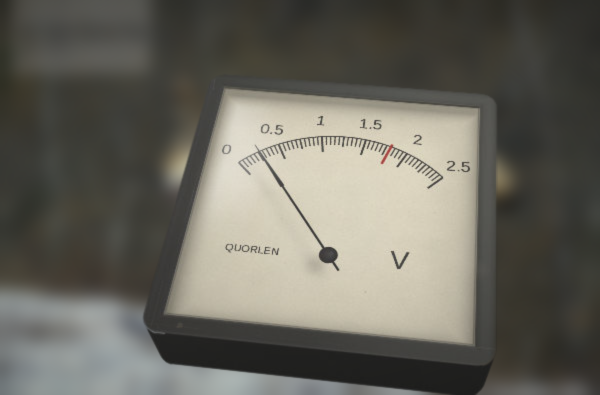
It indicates 0.25,V
